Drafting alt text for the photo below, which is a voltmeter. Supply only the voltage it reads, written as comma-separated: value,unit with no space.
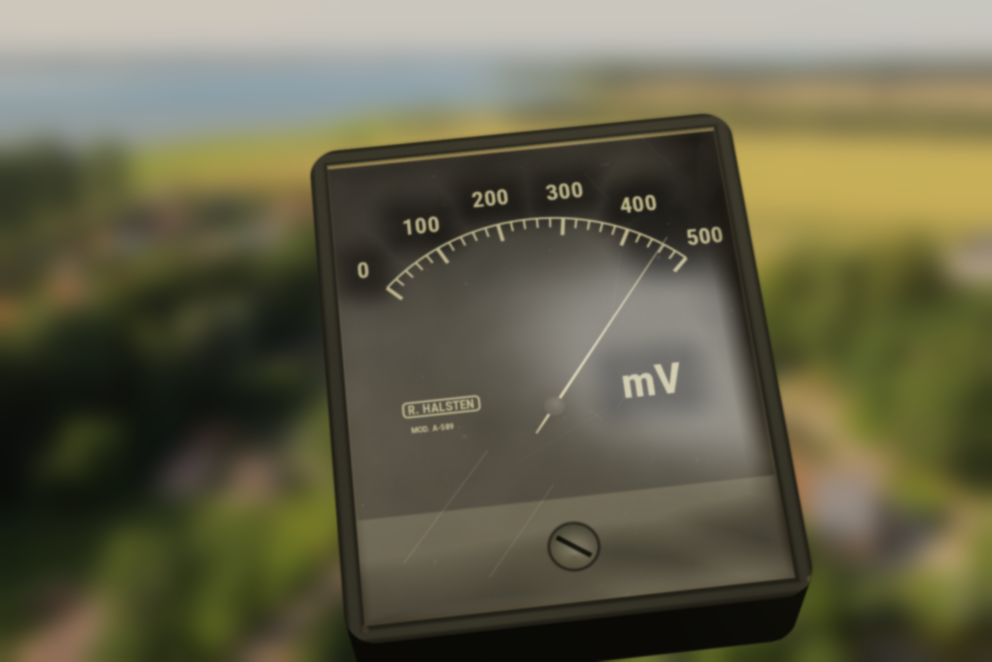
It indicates 460,mV
